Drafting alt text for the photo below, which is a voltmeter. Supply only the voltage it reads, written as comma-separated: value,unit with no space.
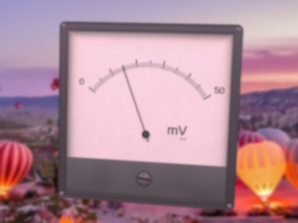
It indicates 15,mV
